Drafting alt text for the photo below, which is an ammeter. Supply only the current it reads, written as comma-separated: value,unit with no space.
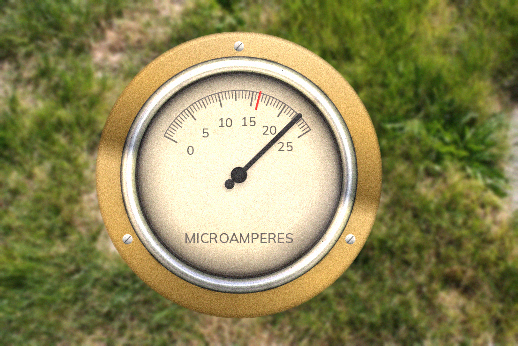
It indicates 22.5,µA
